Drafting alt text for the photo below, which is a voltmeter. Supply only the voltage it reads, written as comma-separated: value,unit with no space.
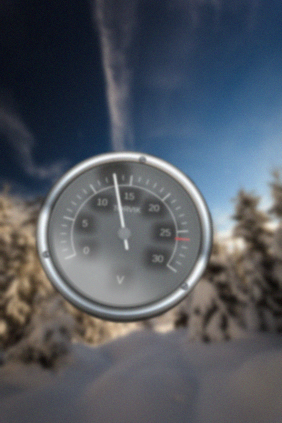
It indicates 13,V
